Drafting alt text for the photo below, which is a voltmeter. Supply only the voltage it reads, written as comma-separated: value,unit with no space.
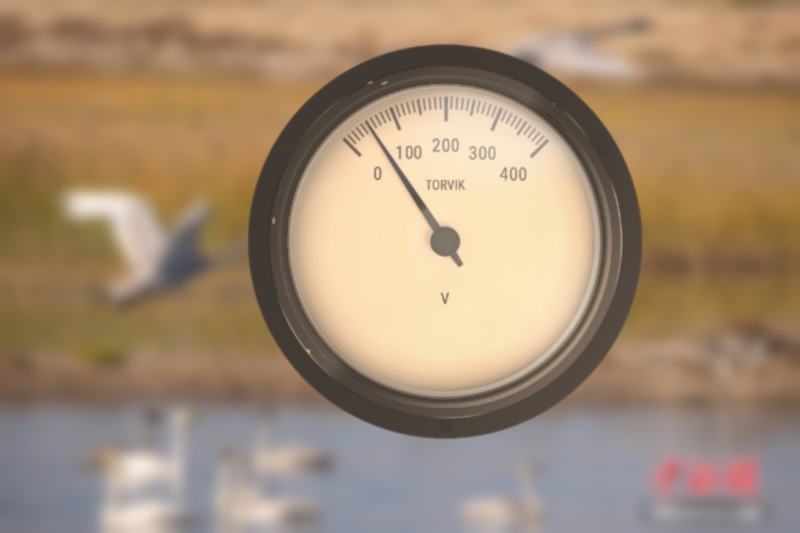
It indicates 50,V
